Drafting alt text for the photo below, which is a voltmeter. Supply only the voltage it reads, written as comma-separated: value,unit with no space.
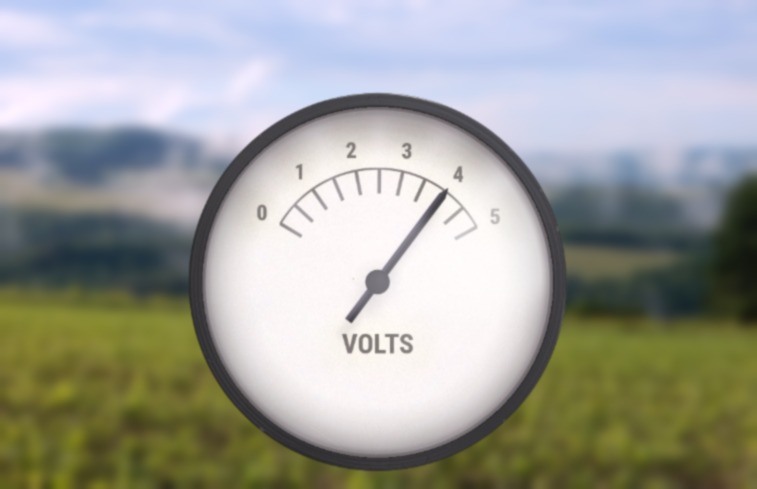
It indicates 4,V
